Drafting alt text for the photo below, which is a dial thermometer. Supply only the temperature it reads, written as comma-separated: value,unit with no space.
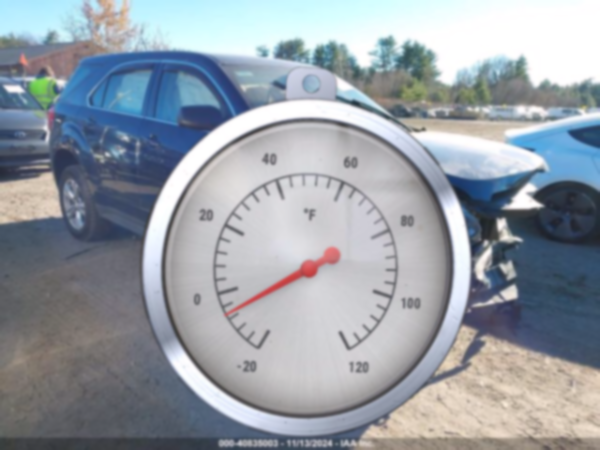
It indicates -6,°F
